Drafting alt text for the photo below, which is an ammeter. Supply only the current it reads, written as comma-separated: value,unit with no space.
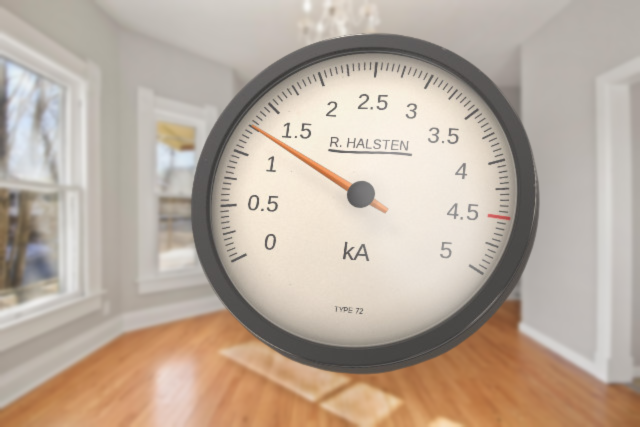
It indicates 1.25,kA
